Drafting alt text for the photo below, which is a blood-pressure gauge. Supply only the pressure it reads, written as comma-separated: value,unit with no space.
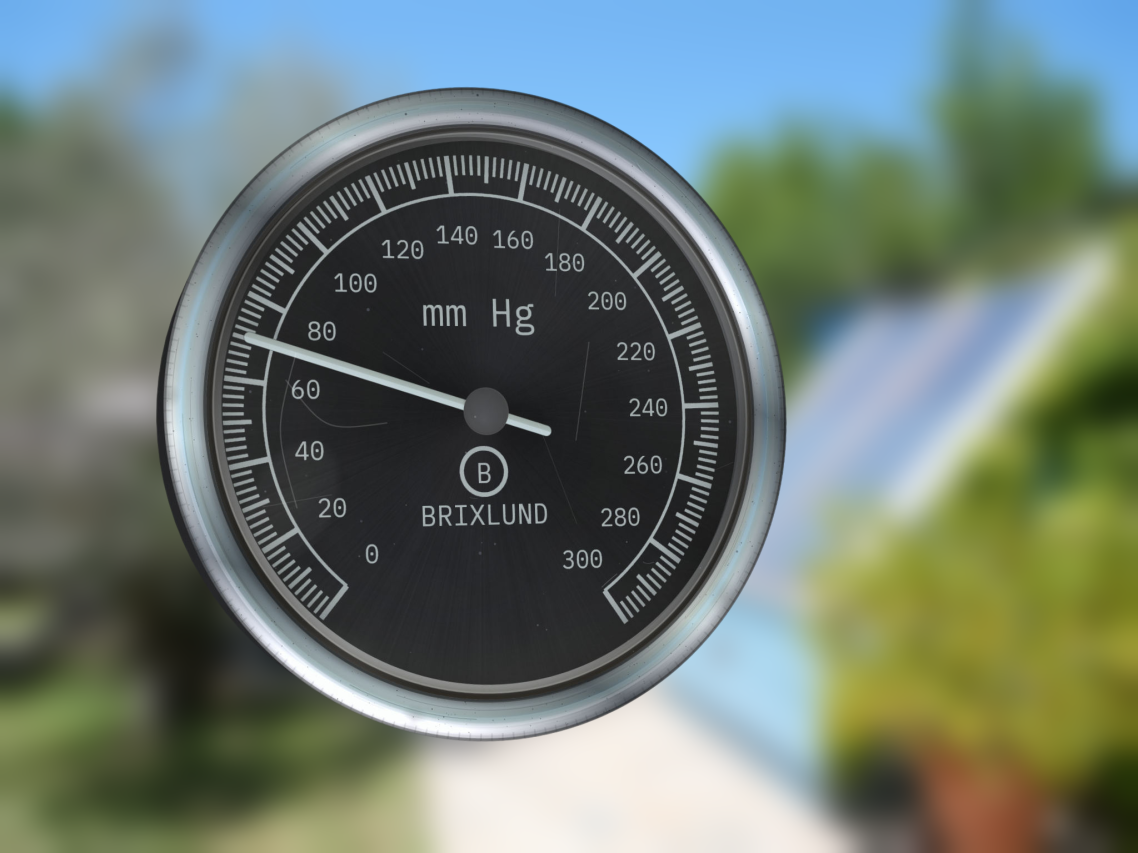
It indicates 70,mmHg
